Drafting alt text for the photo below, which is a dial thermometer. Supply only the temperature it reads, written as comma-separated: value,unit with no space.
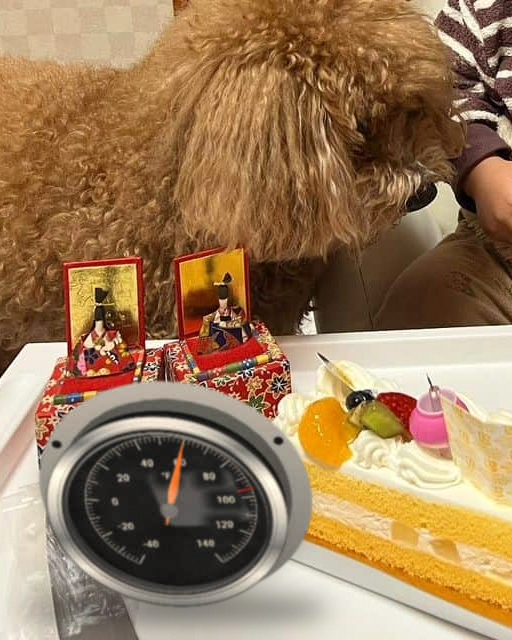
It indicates 60,°F
